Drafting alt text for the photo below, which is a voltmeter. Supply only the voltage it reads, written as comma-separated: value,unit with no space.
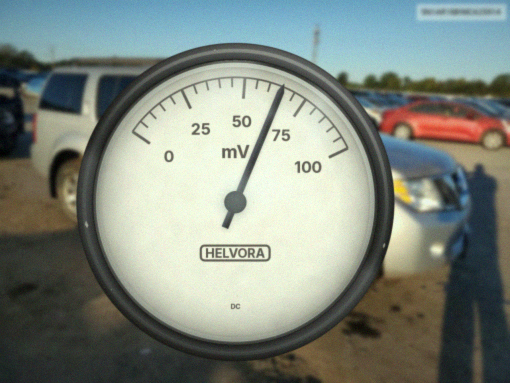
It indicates 65,mV
